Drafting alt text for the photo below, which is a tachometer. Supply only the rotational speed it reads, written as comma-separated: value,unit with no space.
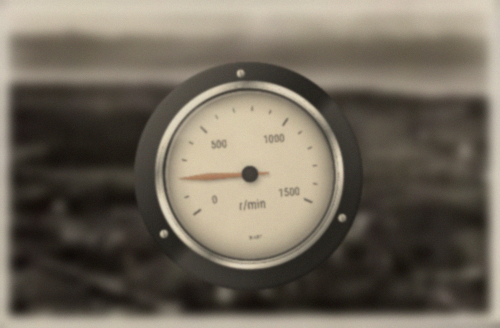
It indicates 200,rpm
